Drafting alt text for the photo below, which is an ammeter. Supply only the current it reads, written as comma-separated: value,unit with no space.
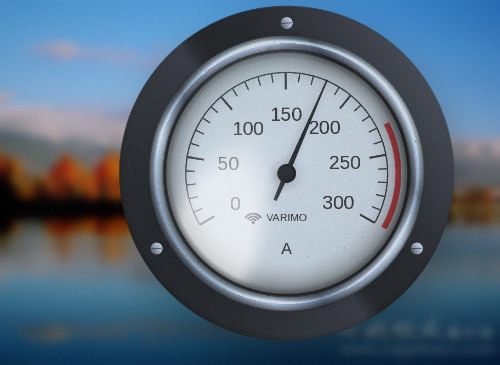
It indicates 180,A
